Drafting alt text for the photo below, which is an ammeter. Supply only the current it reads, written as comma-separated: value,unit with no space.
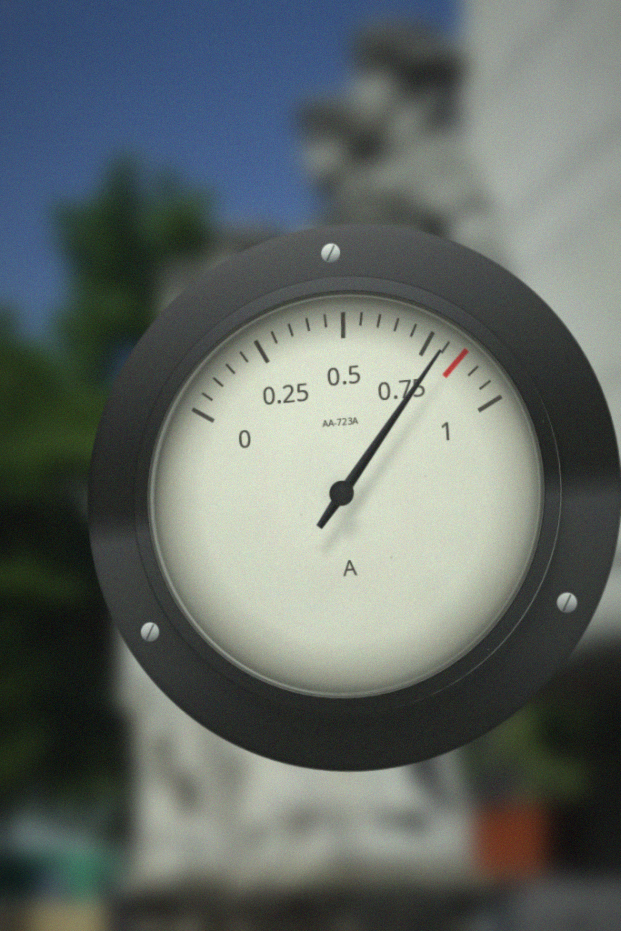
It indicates 0.8,A
